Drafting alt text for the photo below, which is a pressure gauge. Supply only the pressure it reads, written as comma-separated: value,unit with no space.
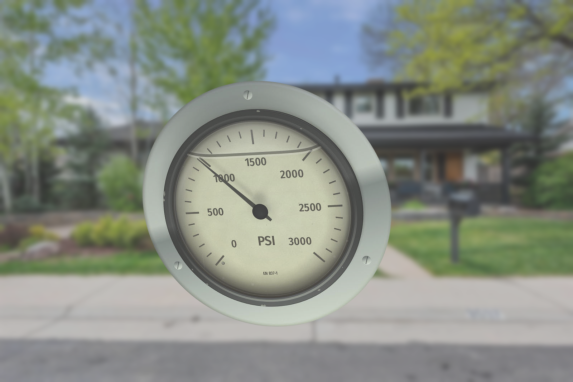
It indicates 1000,psi
